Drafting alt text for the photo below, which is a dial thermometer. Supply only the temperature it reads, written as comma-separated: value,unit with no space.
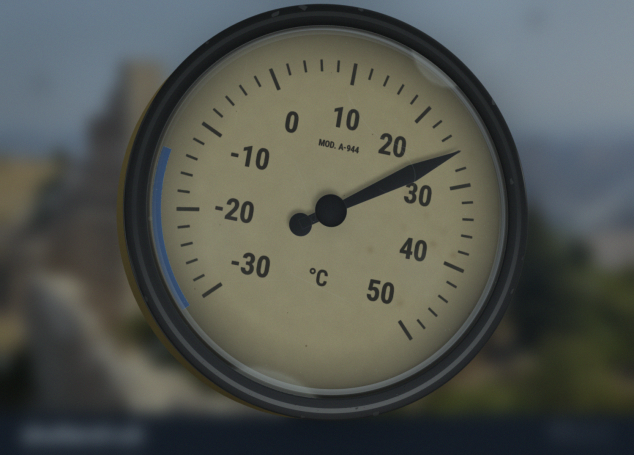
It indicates 26,°C
